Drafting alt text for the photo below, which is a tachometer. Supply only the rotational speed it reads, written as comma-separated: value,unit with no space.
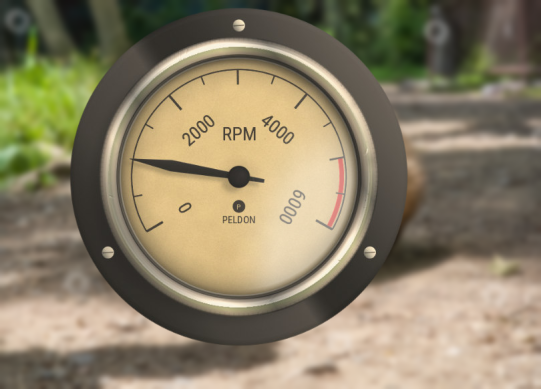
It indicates 1000,rpm
